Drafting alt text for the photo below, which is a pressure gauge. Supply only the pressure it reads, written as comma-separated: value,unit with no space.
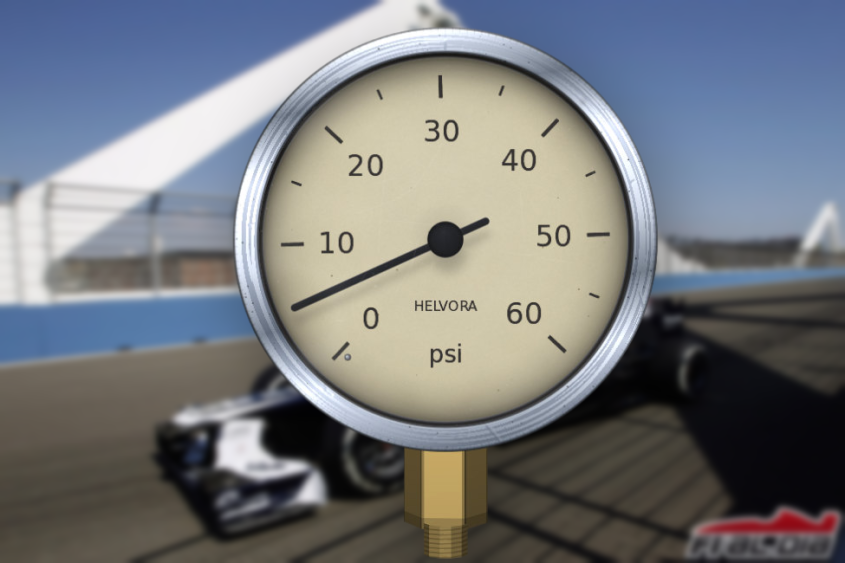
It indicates 5,psi
